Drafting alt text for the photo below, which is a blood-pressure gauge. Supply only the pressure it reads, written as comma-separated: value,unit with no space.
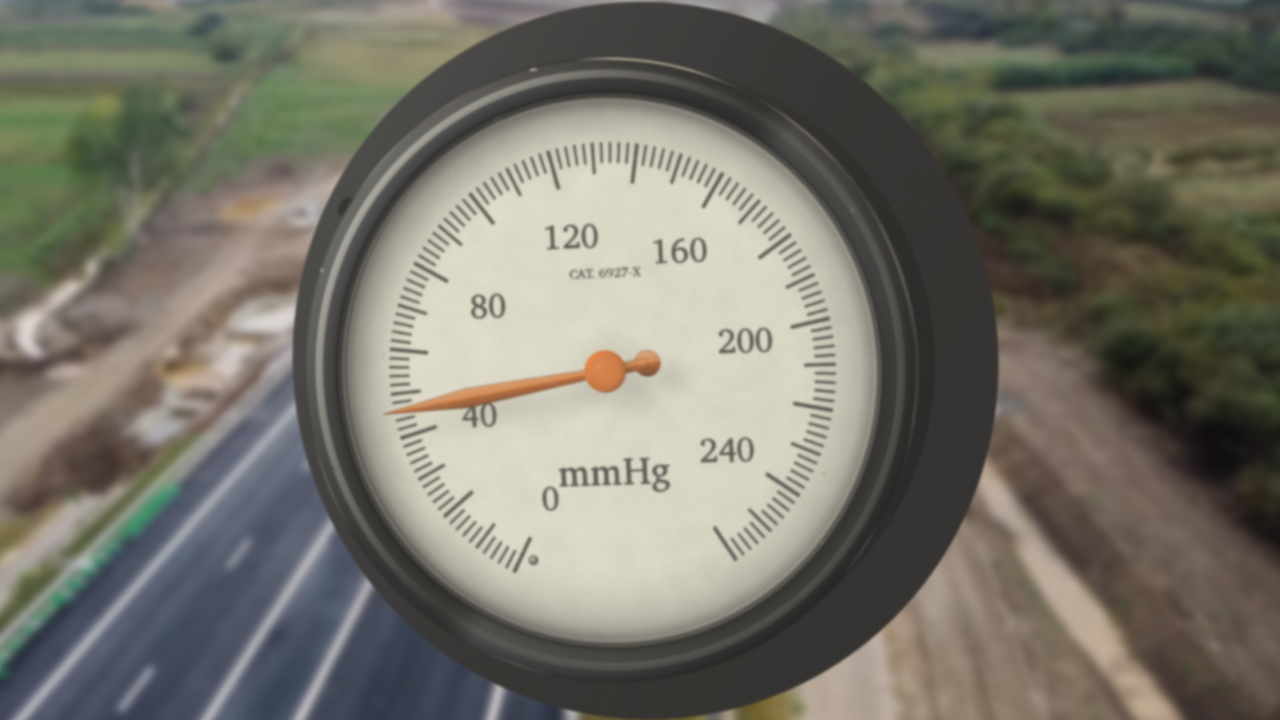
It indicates 46,mmHg
